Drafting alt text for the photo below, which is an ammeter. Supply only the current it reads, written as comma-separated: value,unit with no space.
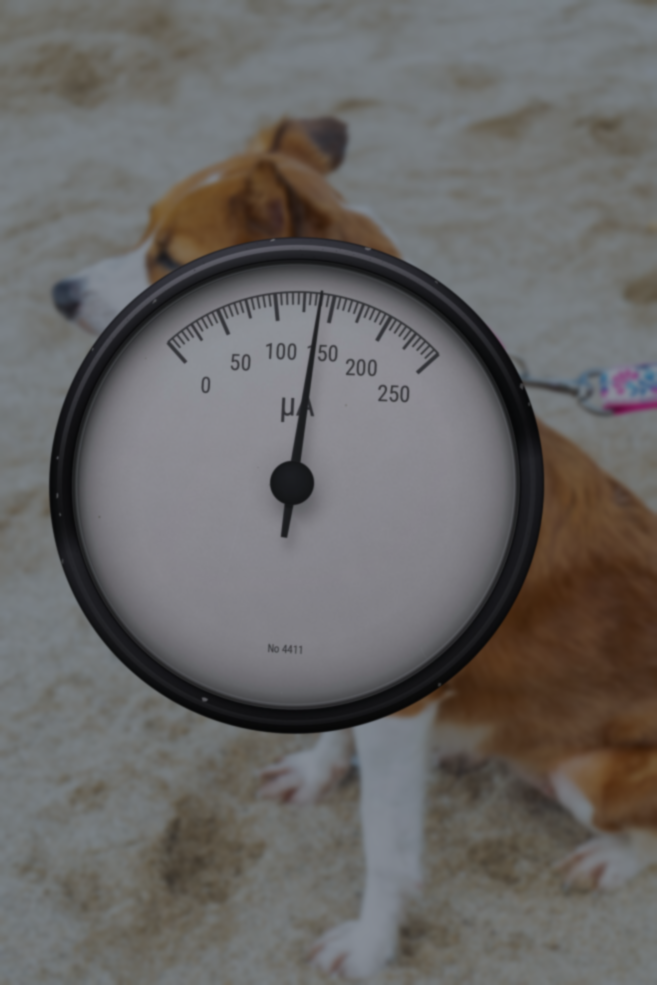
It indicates 140,µA
